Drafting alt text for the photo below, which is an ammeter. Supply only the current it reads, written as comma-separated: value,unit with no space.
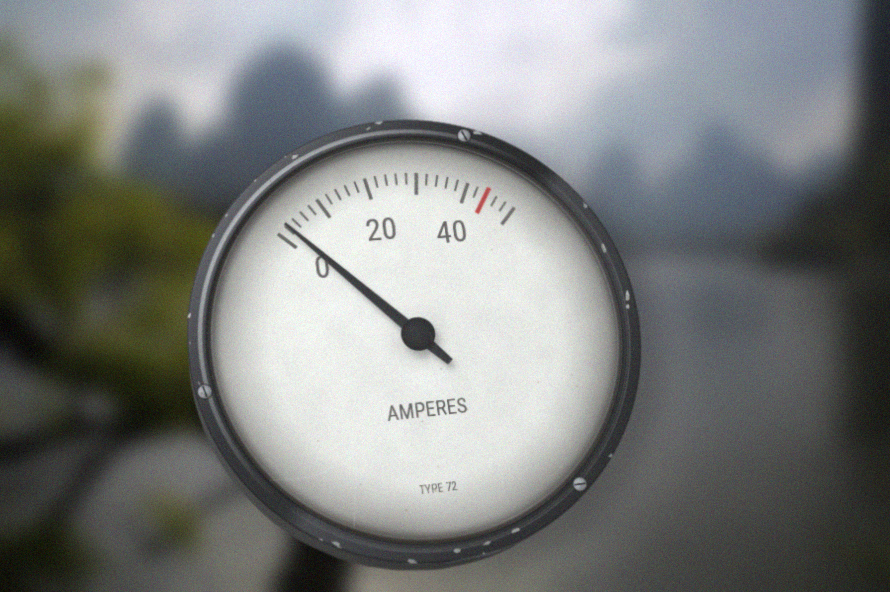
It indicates 2,A
